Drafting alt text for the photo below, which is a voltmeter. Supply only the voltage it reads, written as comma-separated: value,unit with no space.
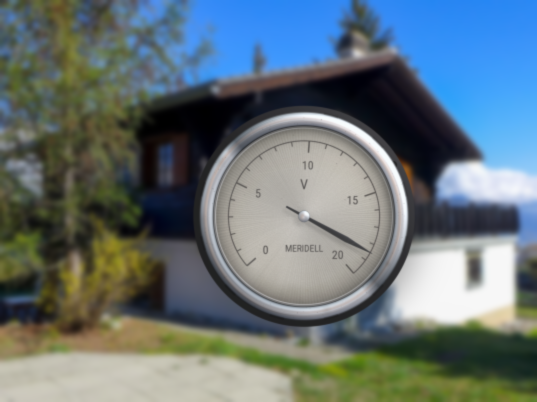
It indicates 18.5,V
